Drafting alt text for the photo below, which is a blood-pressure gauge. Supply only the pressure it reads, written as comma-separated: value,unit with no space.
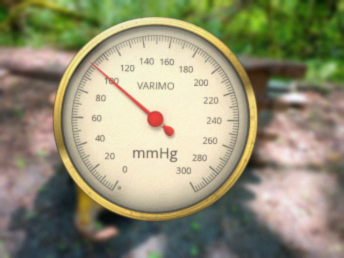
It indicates 100,mmHg
